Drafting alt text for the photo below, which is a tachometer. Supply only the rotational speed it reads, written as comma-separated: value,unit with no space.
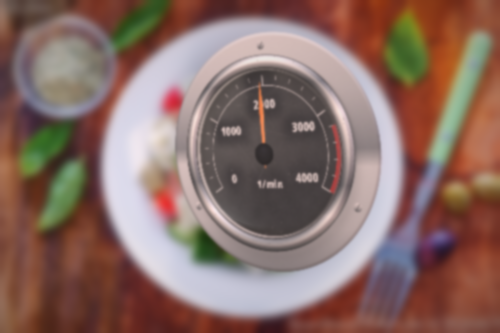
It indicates 2000,rpm
